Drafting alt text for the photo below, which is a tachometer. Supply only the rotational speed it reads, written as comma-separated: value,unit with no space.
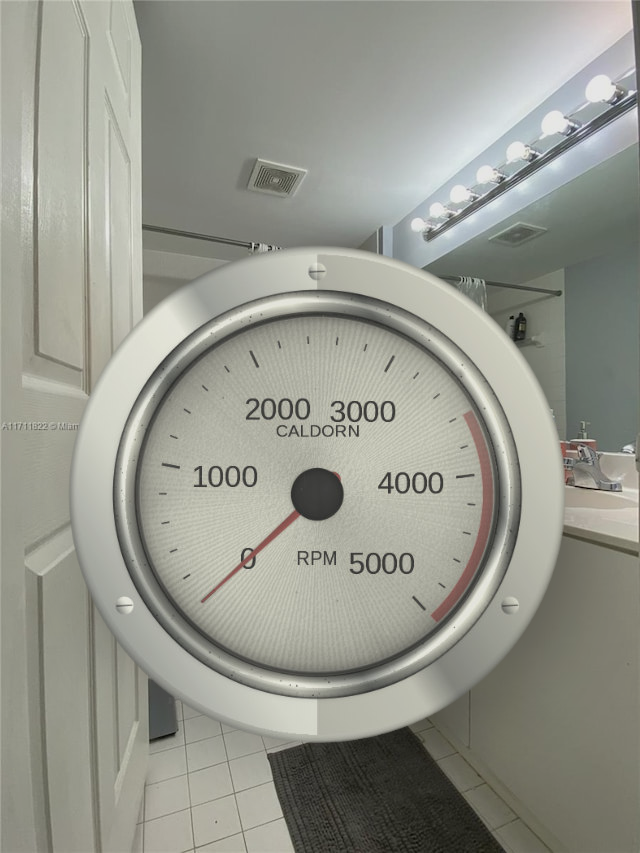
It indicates 0,rpm
